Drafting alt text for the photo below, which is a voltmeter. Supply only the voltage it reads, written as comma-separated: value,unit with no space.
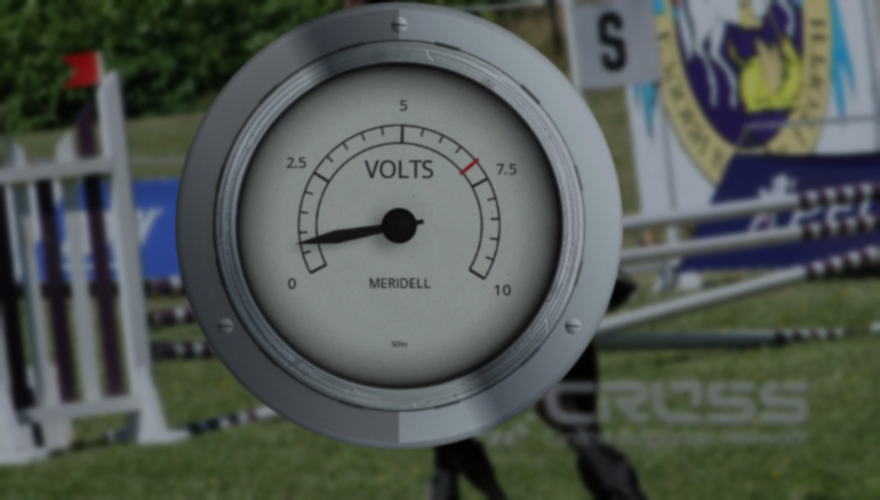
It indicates 0.75,V
